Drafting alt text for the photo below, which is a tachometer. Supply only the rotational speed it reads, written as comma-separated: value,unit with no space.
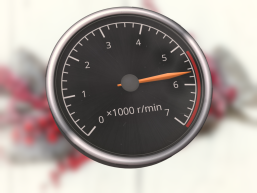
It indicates 5700,rpm
